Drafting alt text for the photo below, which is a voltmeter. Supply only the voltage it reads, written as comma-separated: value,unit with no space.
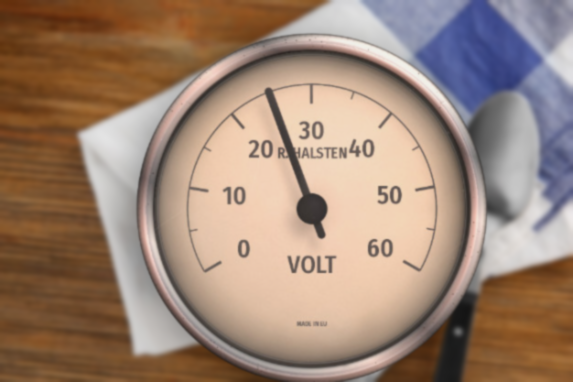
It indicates 25,V
